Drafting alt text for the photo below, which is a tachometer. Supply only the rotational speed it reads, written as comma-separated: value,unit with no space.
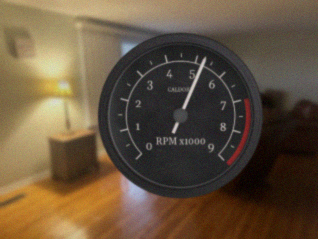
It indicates 5250,rpm
